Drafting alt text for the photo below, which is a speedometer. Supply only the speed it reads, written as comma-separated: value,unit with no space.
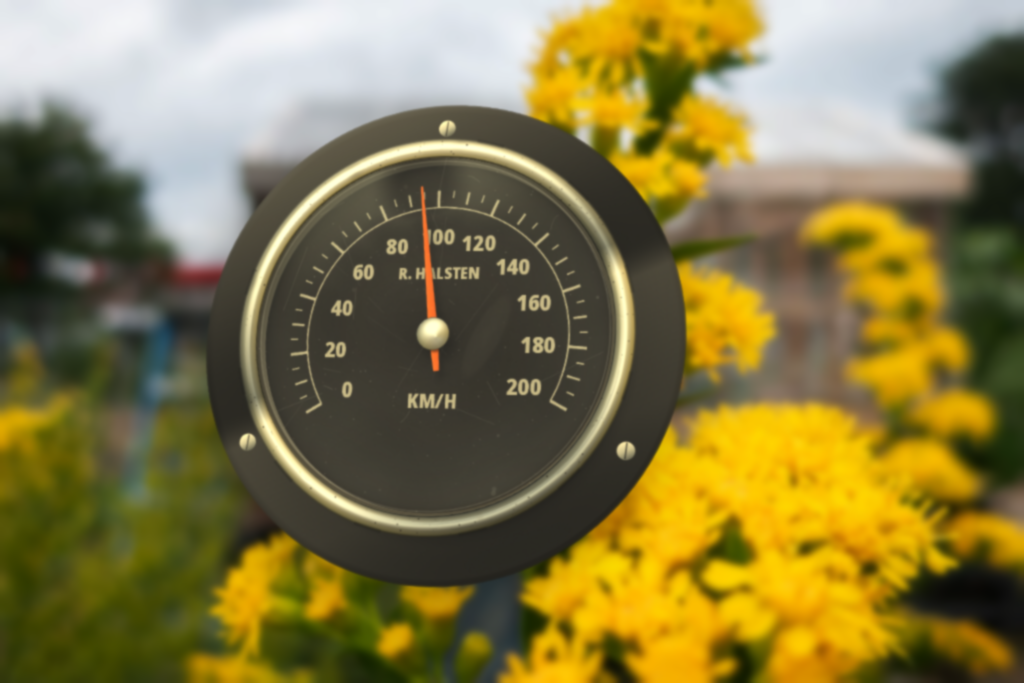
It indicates 95,km/h
